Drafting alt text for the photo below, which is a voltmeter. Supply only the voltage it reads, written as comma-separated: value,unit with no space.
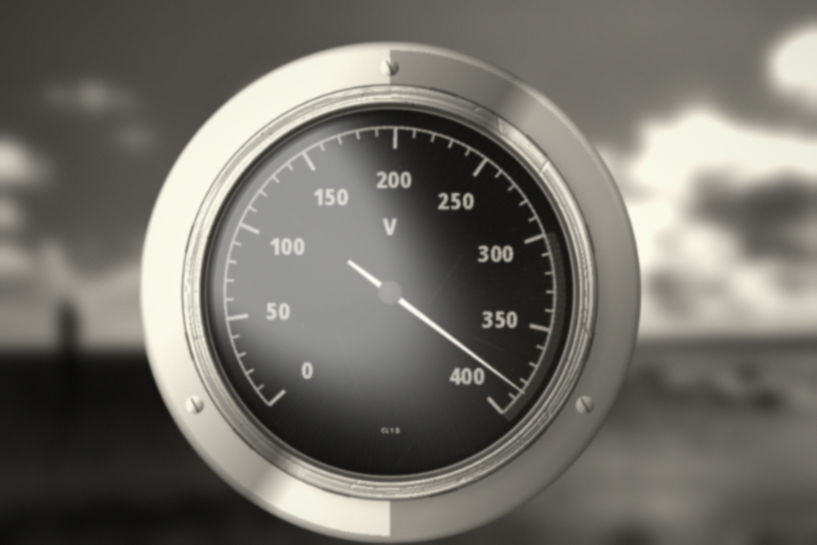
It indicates 385,V
